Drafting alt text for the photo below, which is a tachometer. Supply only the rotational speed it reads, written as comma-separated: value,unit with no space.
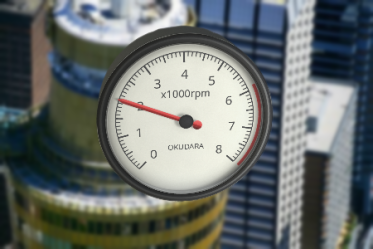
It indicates 2000,rpm
